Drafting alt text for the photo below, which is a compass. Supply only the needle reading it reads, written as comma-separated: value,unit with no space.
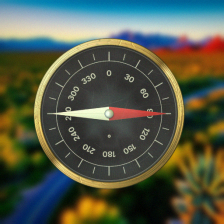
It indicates 90,°
